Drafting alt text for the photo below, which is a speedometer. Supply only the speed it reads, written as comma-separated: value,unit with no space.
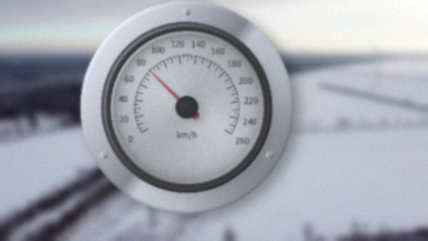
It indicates 80,km/h
